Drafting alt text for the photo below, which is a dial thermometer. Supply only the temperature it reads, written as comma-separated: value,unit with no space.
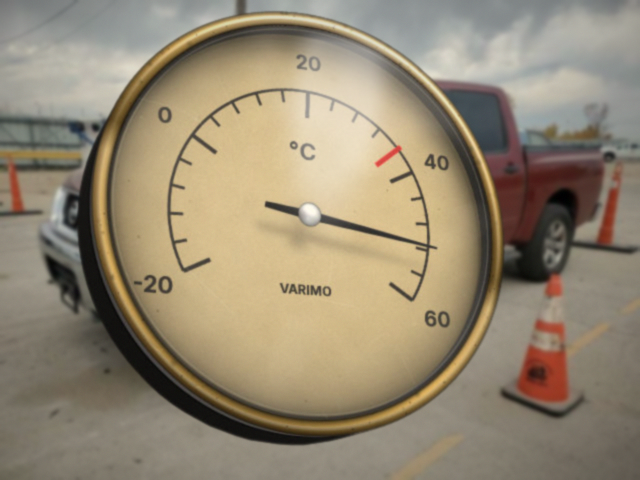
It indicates 52,°C
